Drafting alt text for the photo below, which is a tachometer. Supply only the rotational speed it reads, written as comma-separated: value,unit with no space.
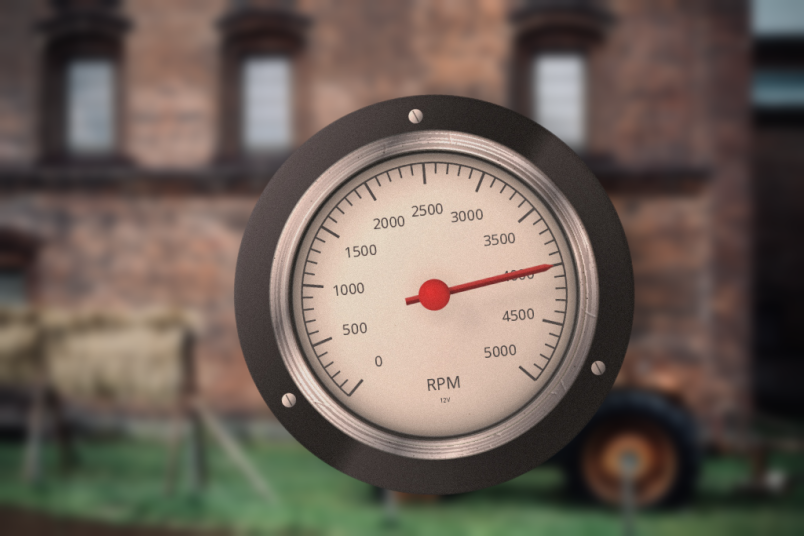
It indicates 4000,rpm
